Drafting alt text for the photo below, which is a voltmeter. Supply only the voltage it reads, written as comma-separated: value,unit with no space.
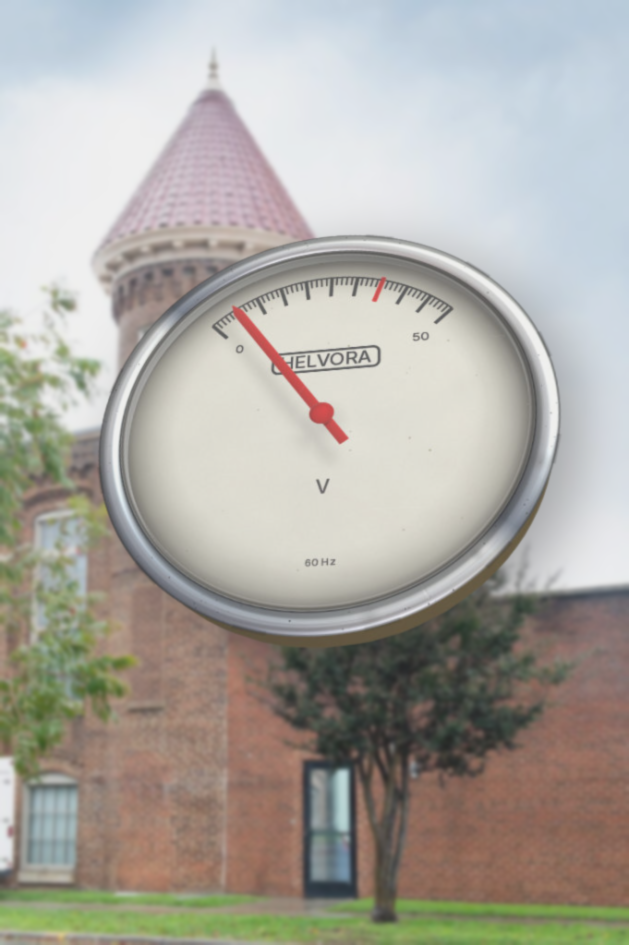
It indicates 5,V
